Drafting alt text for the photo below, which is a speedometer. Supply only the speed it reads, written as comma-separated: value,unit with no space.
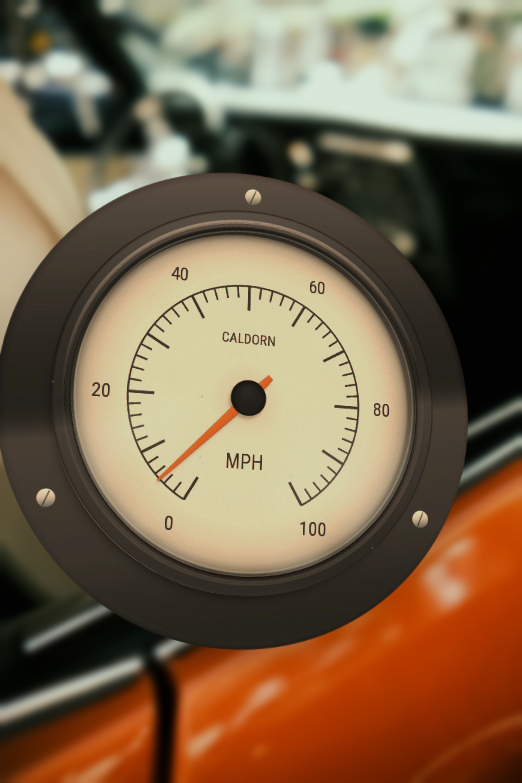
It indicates 5,mph
